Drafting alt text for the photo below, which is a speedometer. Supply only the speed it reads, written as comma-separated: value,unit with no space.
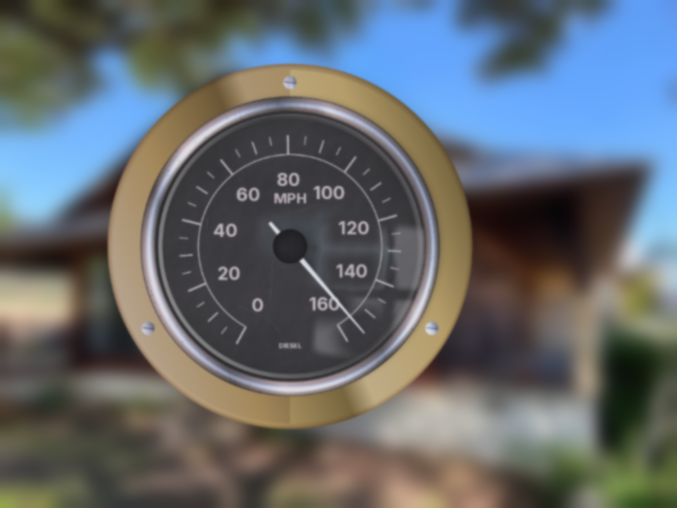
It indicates 155,mph
